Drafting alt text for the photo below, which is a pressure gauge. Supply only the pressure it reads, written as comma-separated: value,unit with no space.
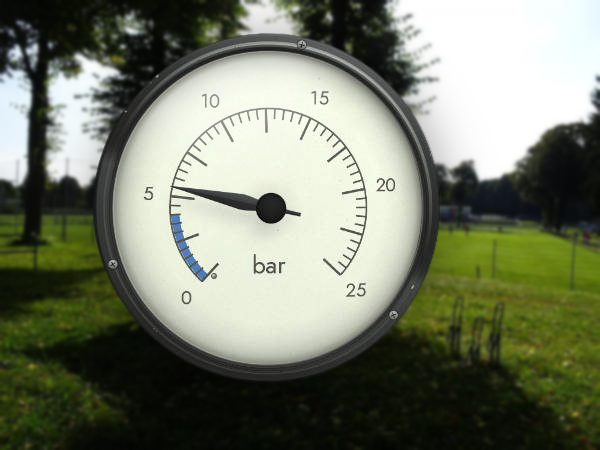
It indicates 5.5,bar
